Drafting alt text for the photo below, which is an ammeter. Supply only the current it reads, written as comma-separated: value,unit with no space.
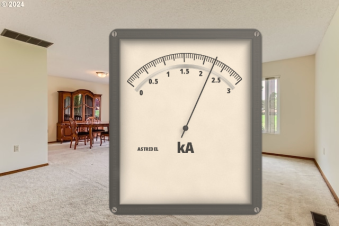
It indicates 2.25,kA
